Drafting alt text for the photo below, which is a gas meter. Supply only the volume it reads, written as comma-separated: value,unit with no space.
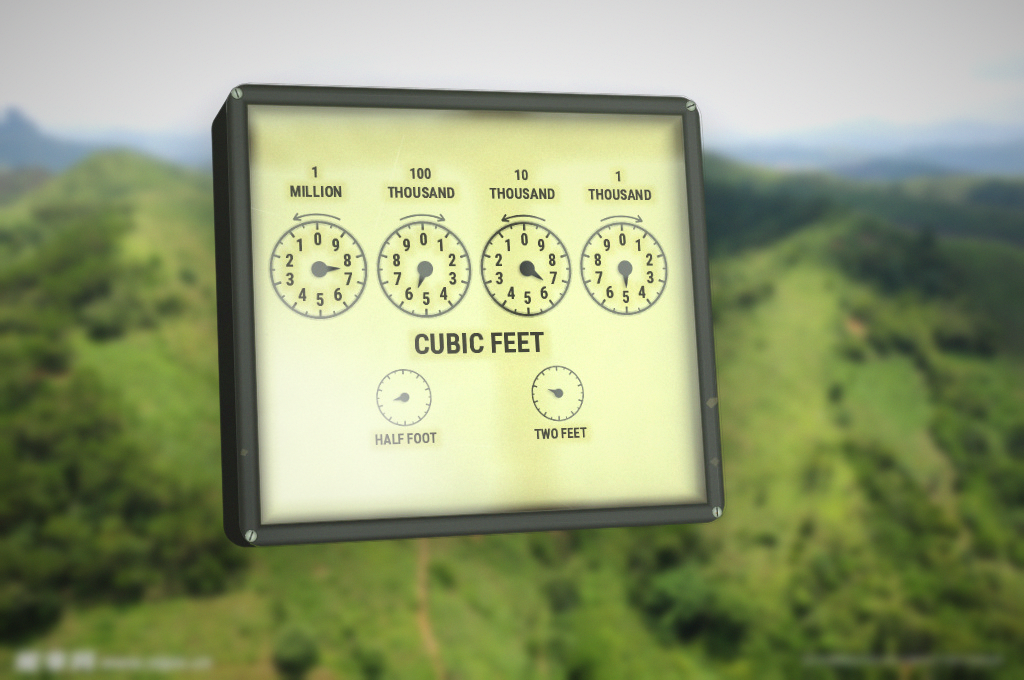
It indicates 756500,ft³
